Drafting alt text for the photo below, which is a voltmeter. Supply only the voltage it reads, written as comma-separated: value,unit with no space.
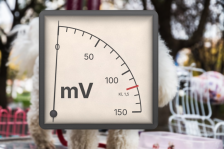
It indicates 0,mV
